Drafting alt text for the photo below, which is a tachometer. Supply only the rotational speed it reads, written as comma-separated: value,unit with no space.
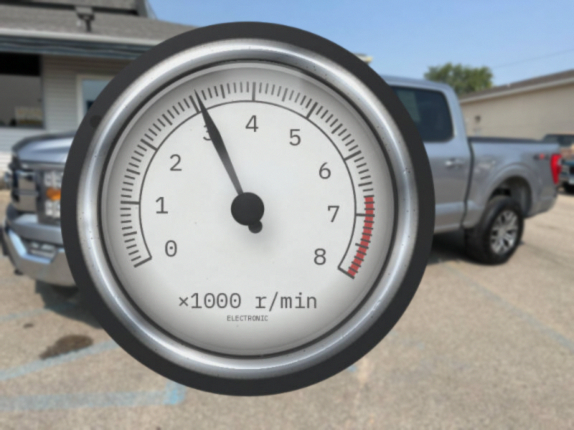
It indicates 3100,rpm
